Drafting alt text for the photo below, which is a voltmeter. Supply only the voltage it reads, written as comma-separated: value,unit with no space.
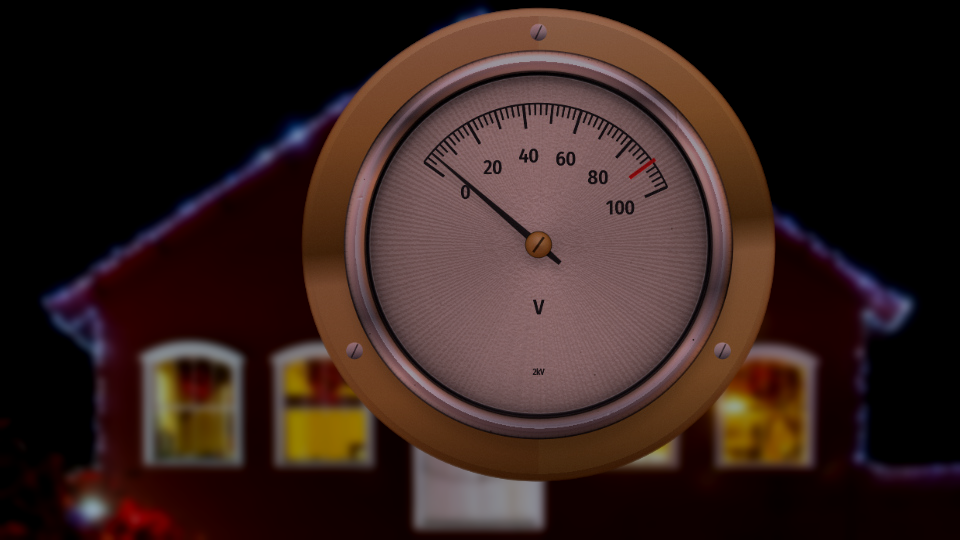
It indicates 4,V
